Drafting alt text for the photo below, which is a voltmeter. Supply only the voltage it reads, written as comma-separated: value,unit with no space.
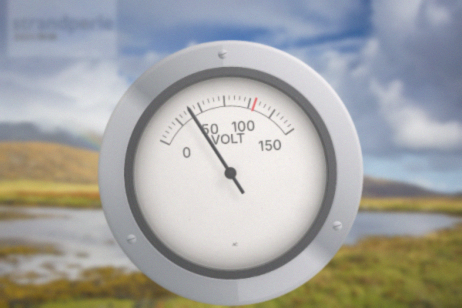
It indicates 40,V
